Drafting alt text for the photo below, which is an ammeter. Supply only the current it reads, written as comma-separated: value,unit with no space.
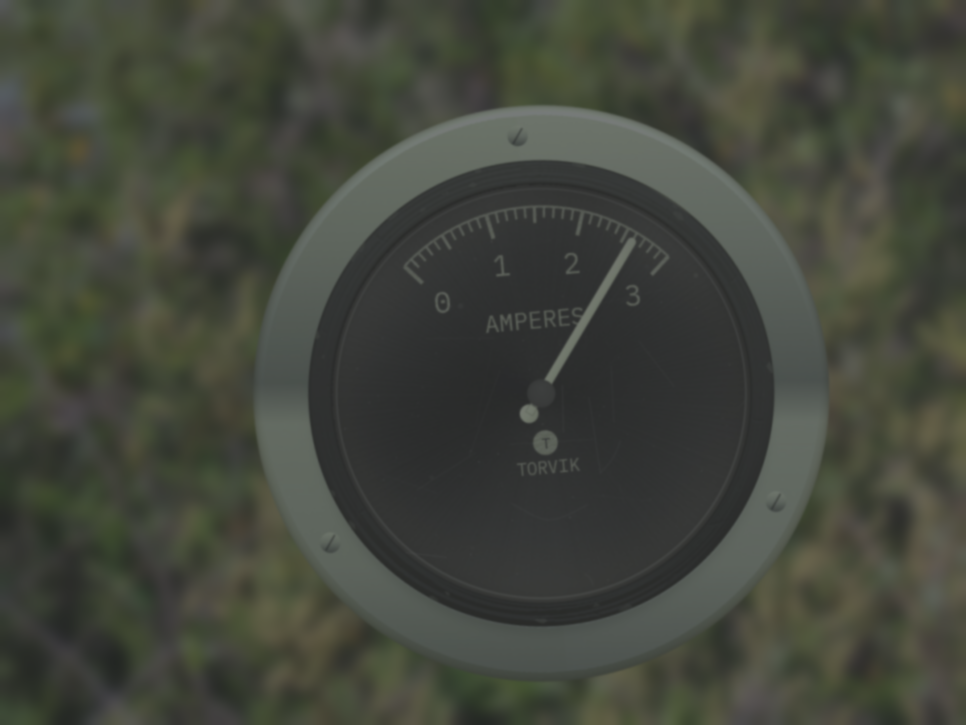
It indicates 2.6,A
